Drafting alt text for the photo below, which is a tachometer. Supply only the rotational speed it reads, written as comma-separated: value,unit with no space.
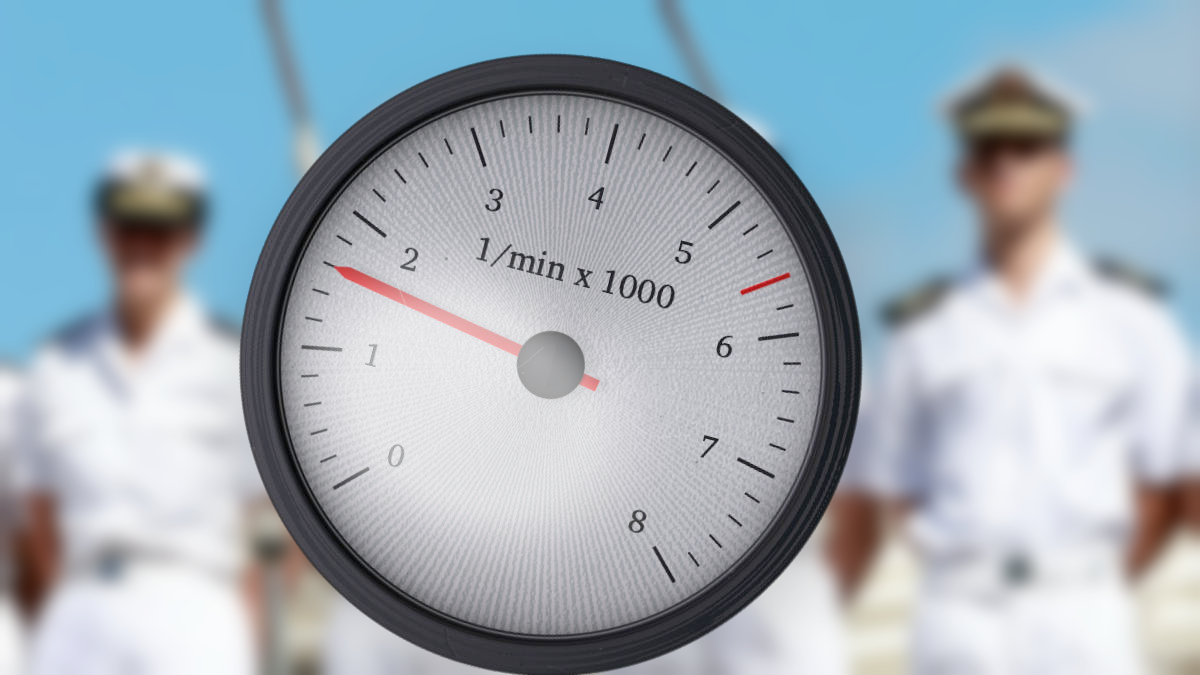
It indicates 1600,rpm
